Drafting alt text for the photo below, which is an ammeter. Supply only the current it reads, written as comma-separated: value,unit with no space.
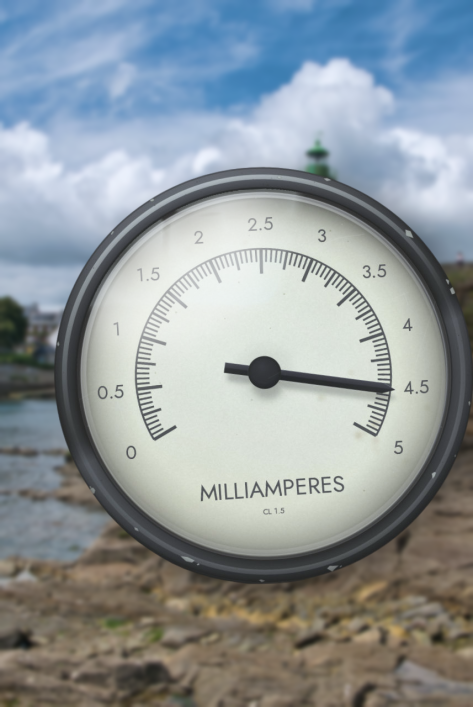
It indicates 4.55,mA
